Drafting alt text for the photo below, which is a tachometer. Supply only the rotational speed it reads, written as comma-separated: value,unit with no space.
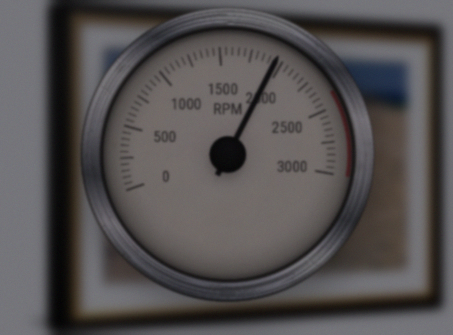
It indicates 1950,rpm
